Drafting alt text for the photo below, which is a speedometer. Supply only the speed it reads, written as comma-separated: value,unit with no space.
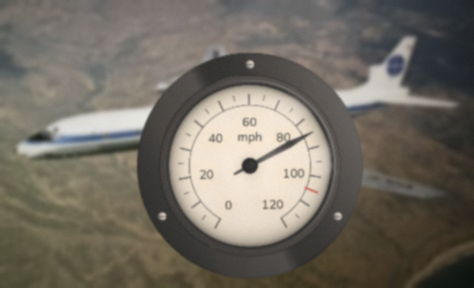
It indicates 85,mph
